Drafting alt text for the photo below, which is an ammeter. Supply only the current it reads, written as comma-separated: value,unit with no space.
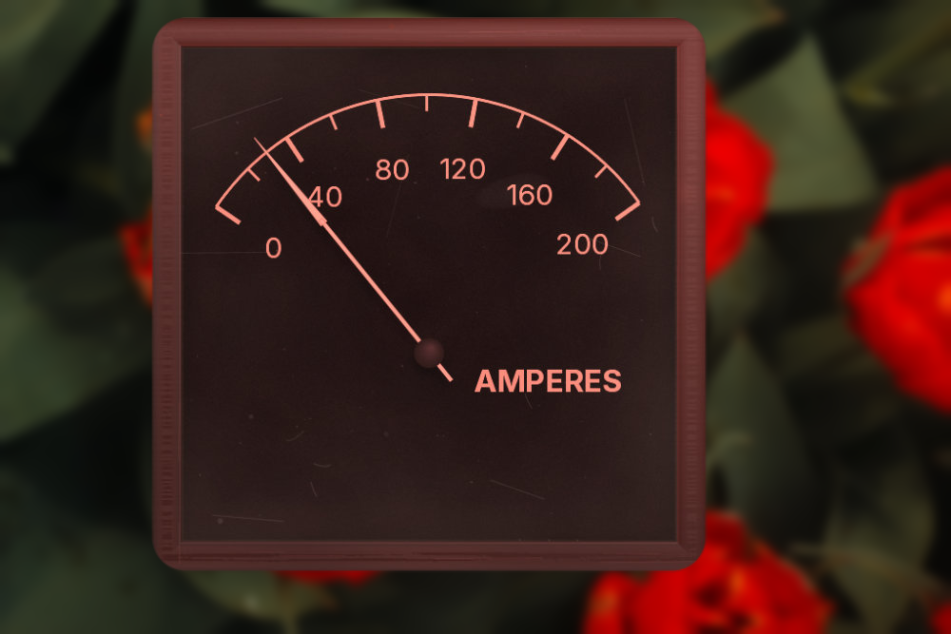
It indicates 30,A
